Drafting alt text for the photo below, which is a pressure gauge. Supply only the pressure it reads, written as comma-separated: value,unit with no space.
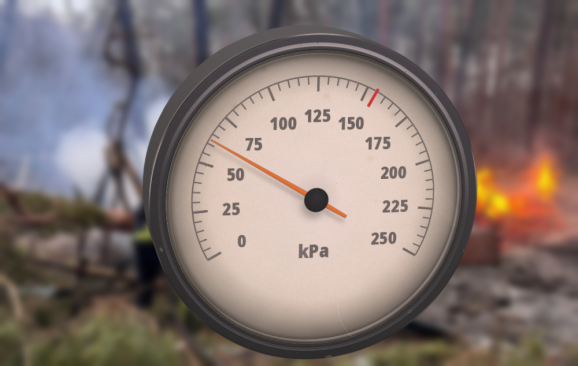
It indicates 62.5,kPa
